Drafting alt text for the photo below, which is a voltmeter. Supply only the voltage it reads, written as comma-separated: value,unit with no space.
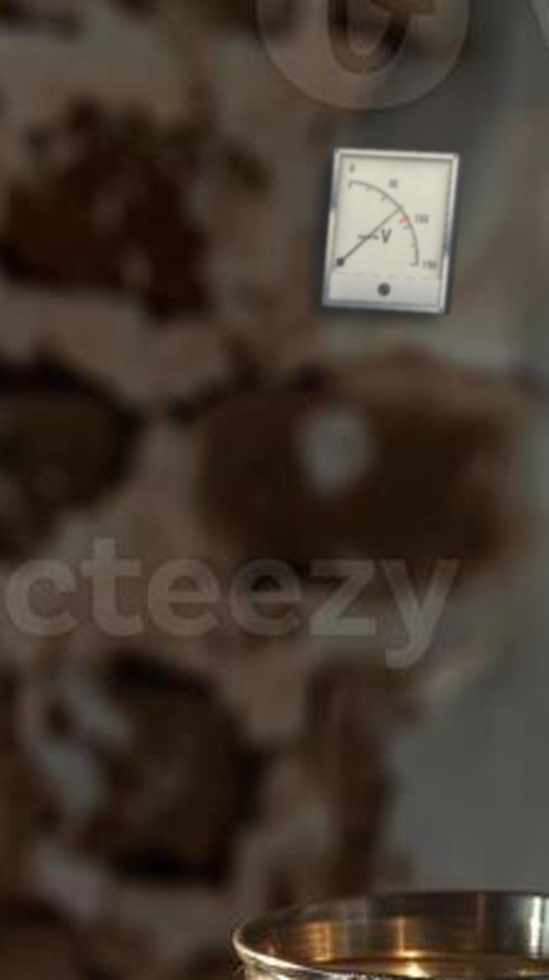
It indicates 75,V
